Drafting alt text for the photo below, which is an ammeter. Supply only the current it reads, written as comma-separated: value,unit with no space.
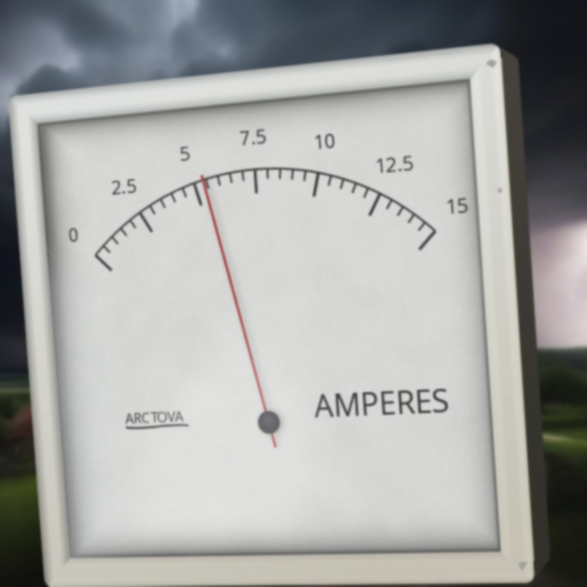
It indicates 5.5,A
